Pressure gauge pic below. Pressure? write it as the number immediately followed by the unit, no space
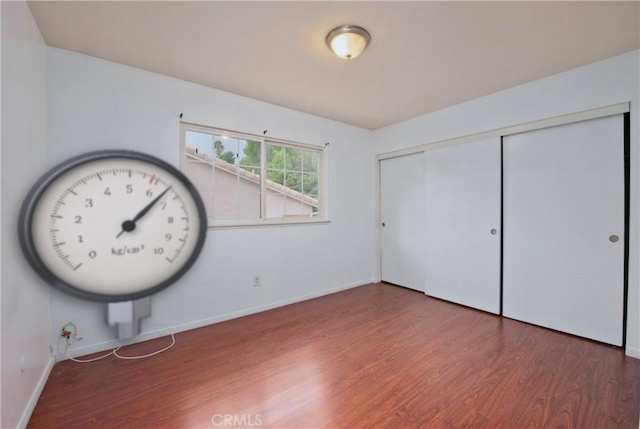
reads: 6.5kg/cm²
